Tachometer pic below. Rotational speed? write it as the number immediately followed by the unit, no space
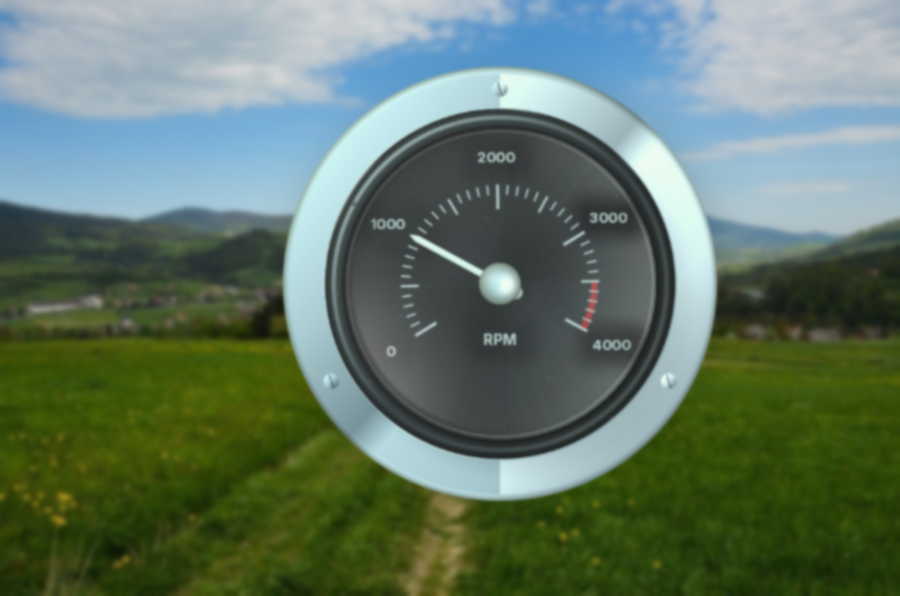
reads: 1000rpm
